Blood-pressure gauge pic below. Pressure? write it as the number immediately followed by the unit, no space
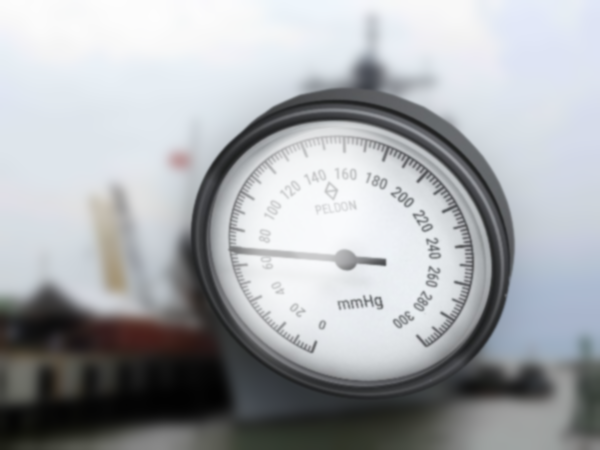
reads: 70mmHg
